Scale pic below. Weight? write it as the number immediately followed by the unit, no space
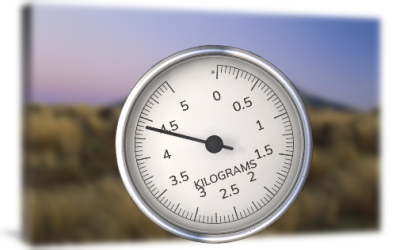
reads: 4.4kg
